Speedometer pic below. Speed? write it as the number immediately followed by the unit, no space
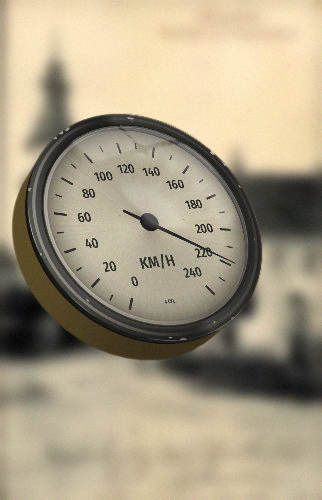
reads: 220km/h
